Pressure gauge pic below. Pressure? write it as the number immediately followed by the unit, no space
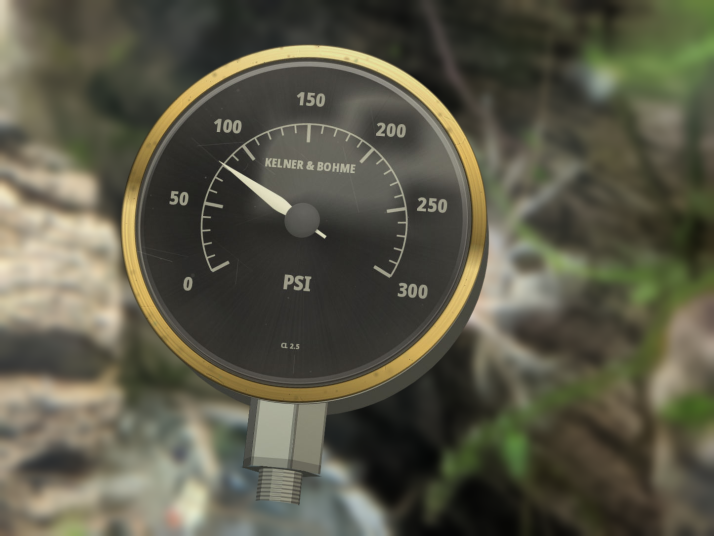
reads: 80psi
